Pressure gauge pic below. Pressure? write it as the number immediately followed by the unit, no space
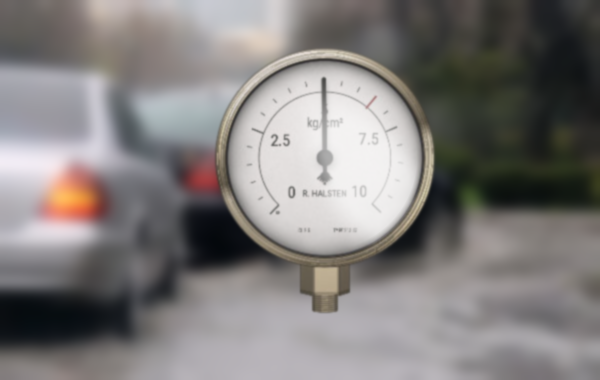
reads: 5kg/cm²
